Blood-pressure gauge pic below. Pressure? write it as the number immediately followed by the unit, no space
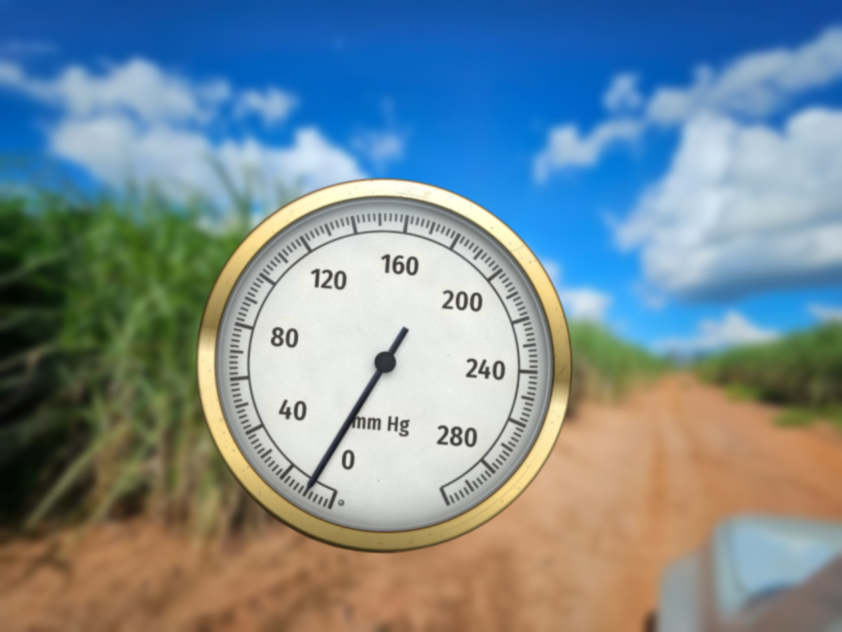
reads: 10mmHg
